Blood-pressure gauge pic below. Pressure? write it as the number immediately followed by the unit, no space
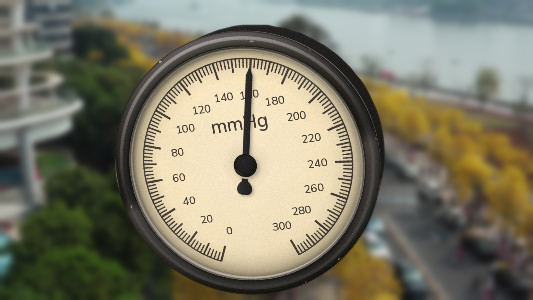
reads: 160mmHg
